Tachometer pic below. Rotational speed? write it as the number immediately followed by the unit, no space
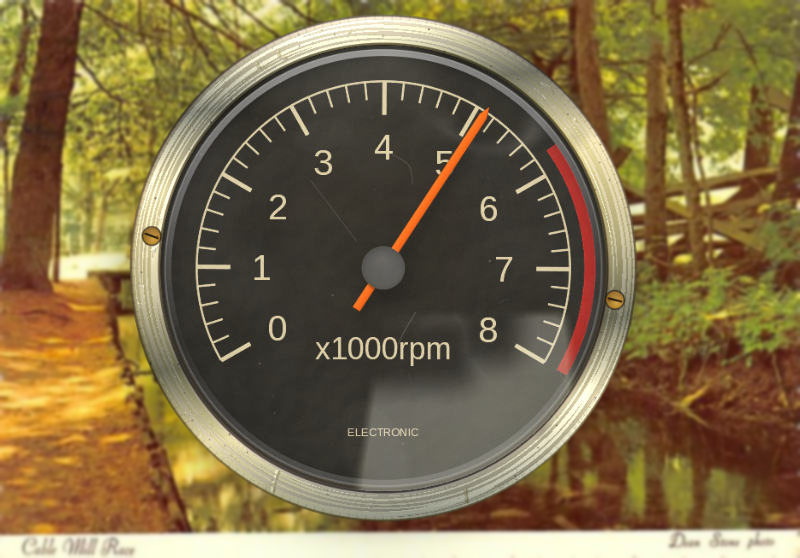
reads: 5100rpm
